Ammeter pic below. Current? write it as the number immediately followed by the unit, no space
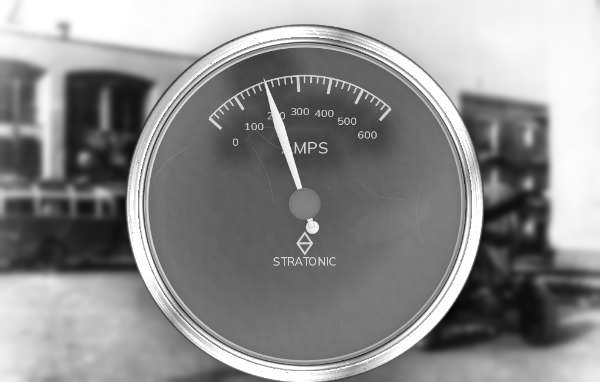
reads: 200A
